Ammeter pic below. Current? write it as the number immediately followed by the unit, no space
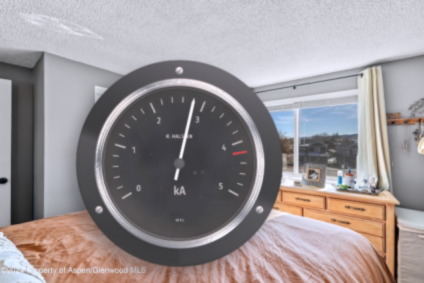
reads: 2.8kA
